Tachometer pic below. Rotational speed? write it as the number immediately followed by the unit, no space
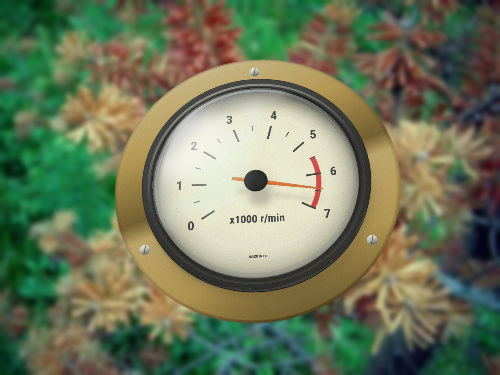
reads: 6500rpm
